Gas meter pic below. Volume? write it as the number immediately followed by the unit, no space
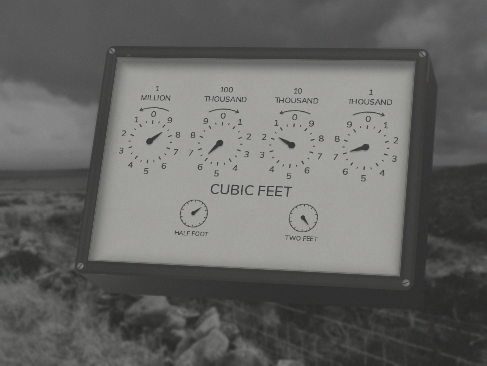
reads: 861700ft³
